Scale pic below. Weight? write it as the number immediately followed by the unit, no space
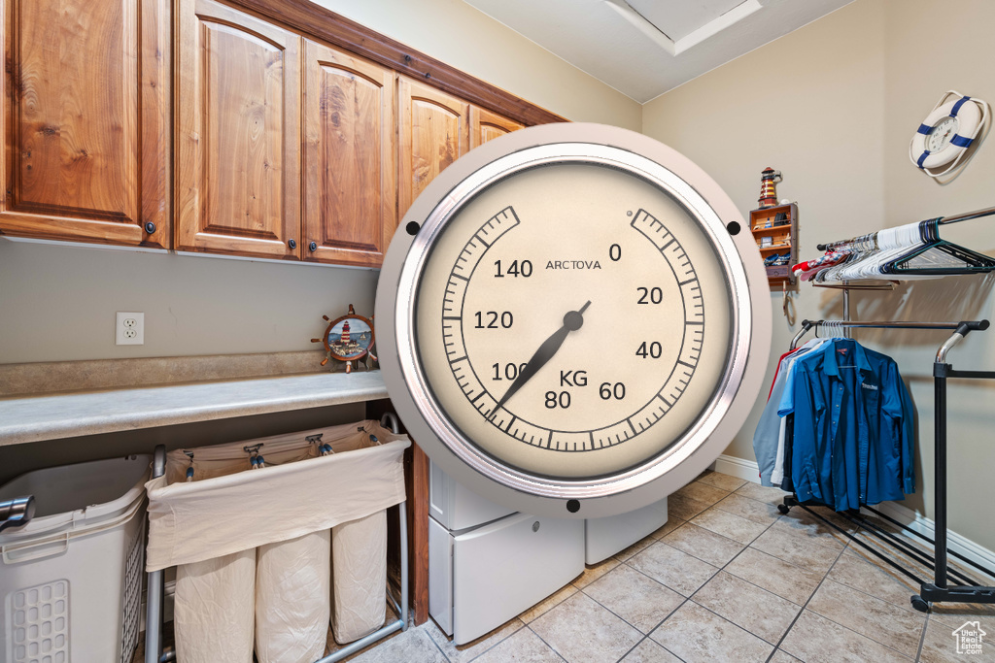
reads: 95kg
